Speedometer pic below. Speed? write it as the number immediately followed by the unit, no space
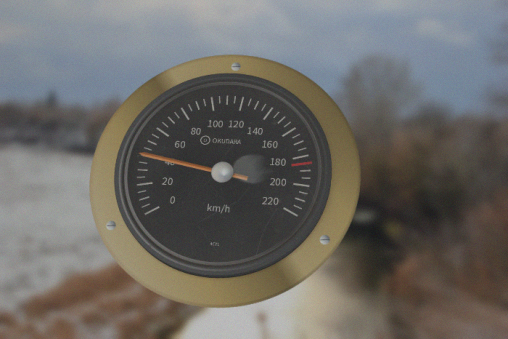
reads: 40km/h
